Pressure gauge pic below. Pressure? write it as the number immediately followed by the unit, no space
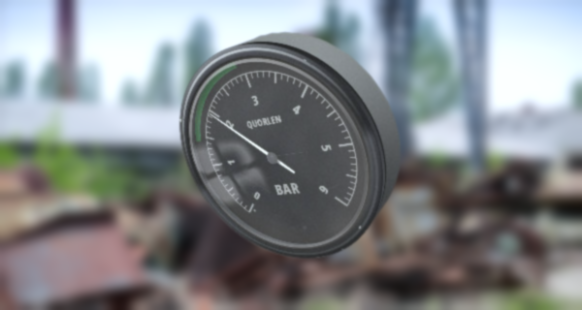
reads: 2bar
